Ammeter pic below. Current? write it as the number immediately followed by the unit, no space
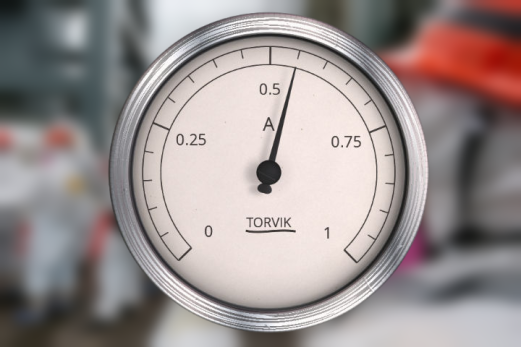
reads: 0.55A
